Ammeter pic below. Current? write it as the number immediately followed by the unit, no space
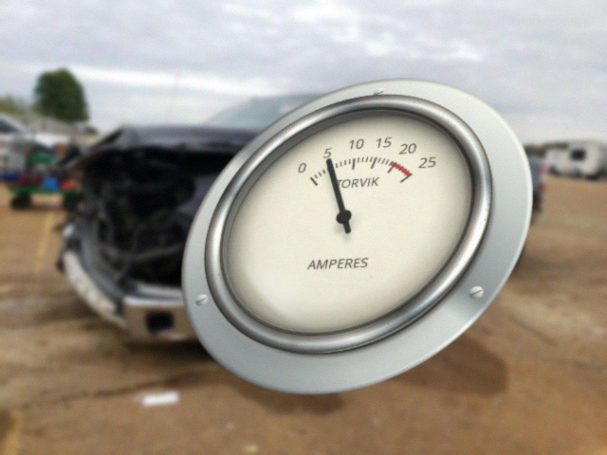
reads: 5A
